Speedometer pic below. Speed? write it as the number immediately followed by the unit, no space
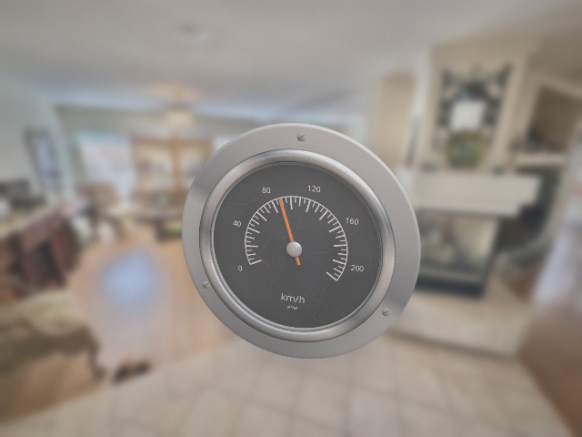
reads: 90km/h
